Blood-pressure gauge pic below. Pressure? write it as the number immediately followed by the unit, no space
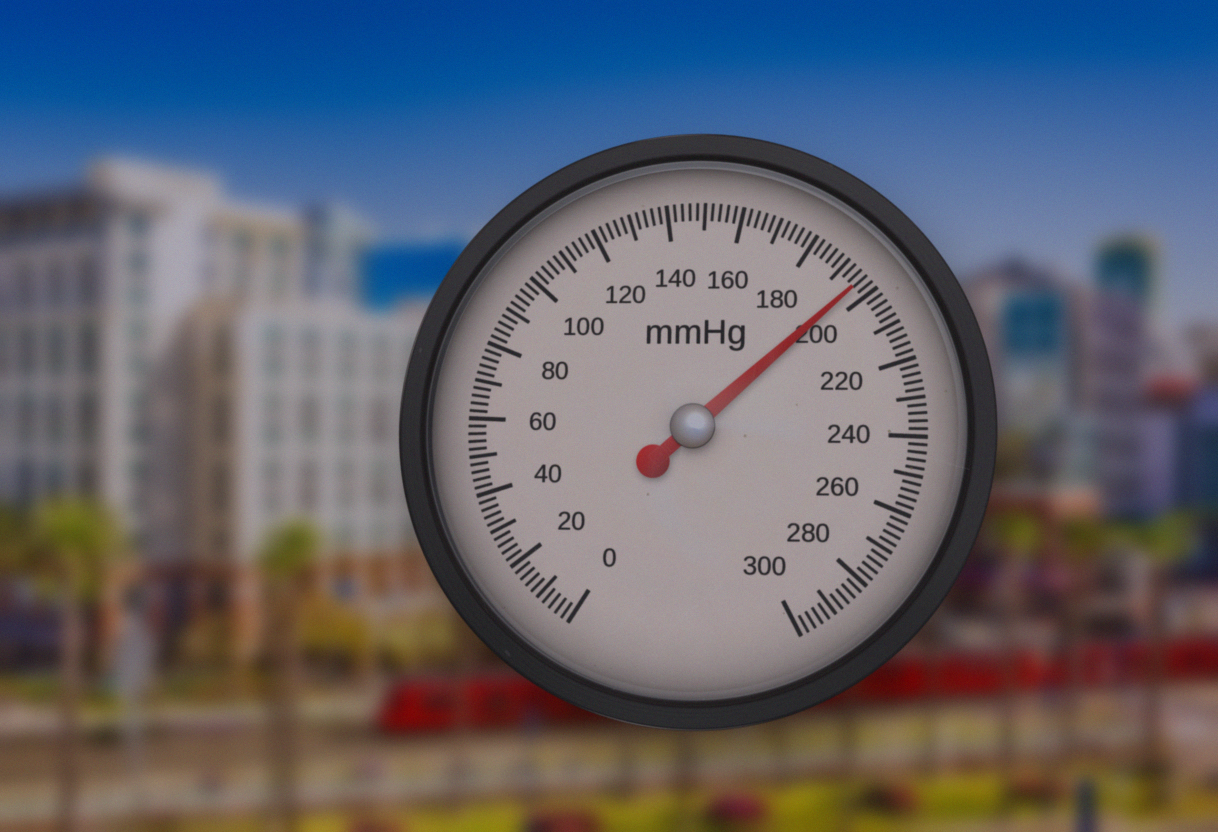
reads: 196mmHg
